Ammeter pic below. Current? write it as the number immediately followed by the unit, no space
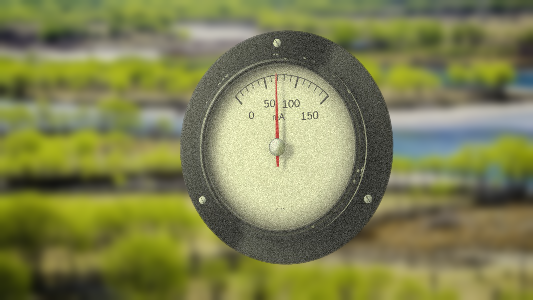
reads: 70mA
